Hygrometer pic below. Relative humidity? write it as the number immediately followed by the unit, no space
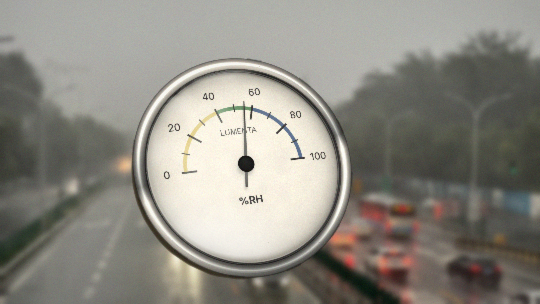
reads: 55%
